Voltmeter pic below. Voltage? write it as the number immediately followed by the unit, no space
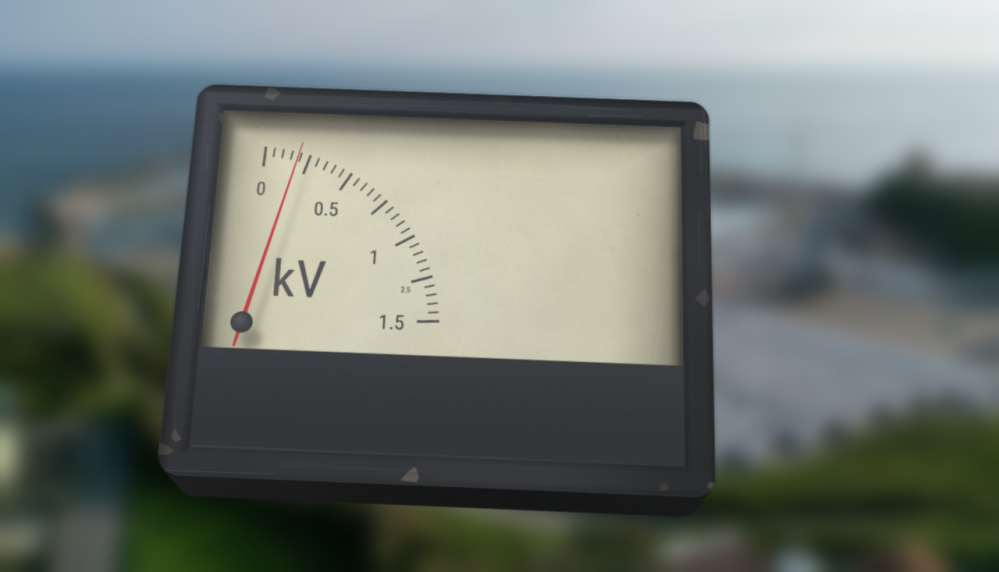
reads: 0.2kV
